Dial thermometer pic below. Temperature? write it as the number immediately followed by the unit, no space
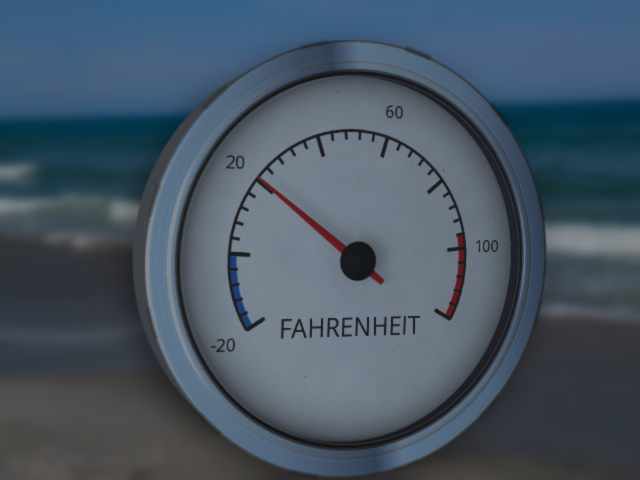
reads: 20°F
